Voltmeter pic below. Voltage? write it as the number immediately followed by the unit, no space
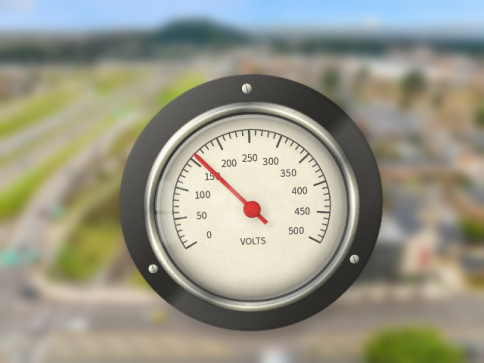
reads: 160V
